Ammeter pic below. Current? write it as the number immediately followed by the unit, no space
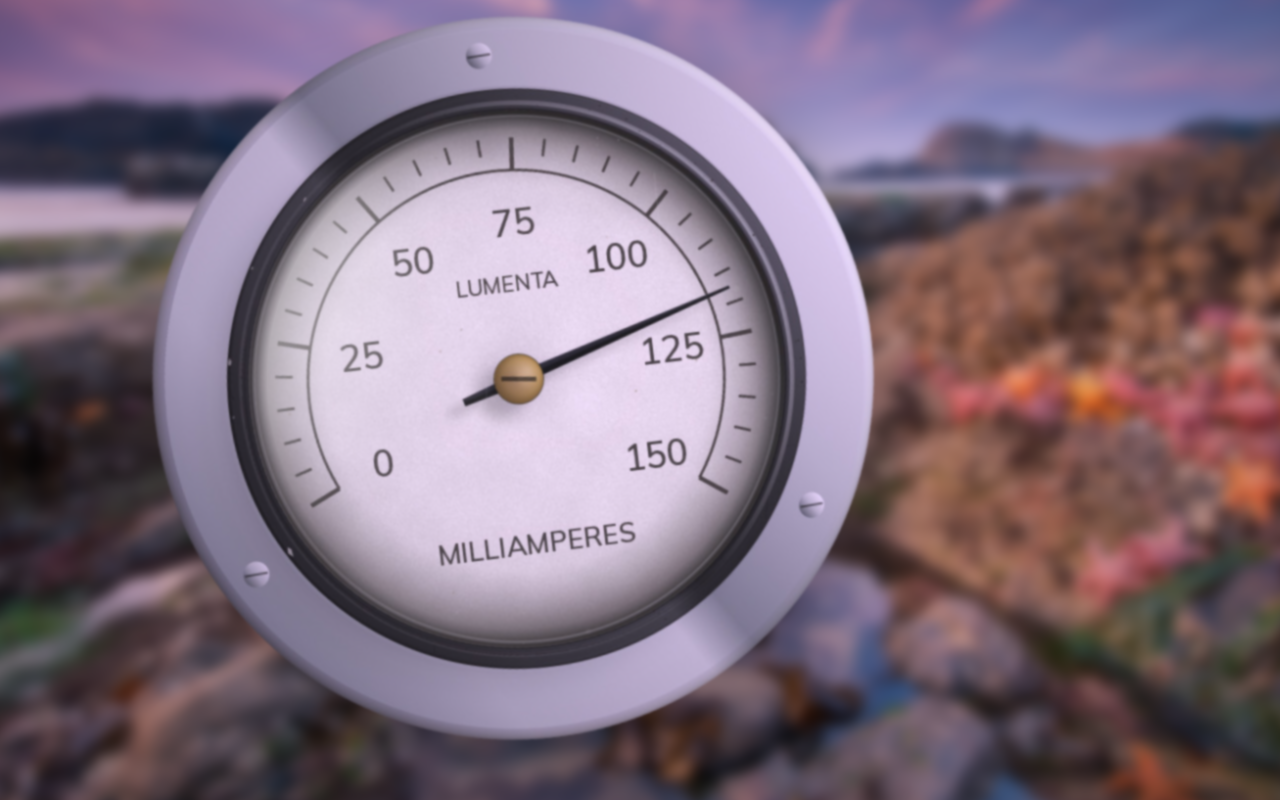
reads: 117.5mA
